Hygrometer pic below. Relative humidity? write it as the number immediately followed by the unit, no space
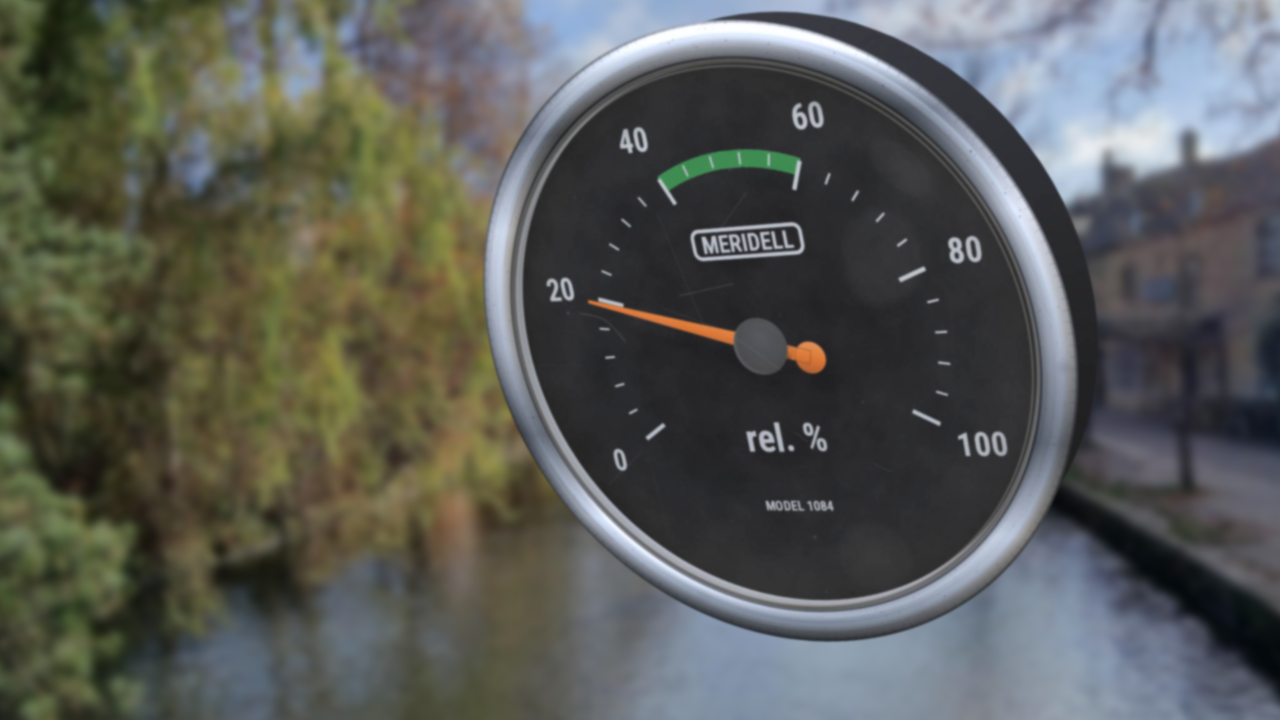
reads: 20%
